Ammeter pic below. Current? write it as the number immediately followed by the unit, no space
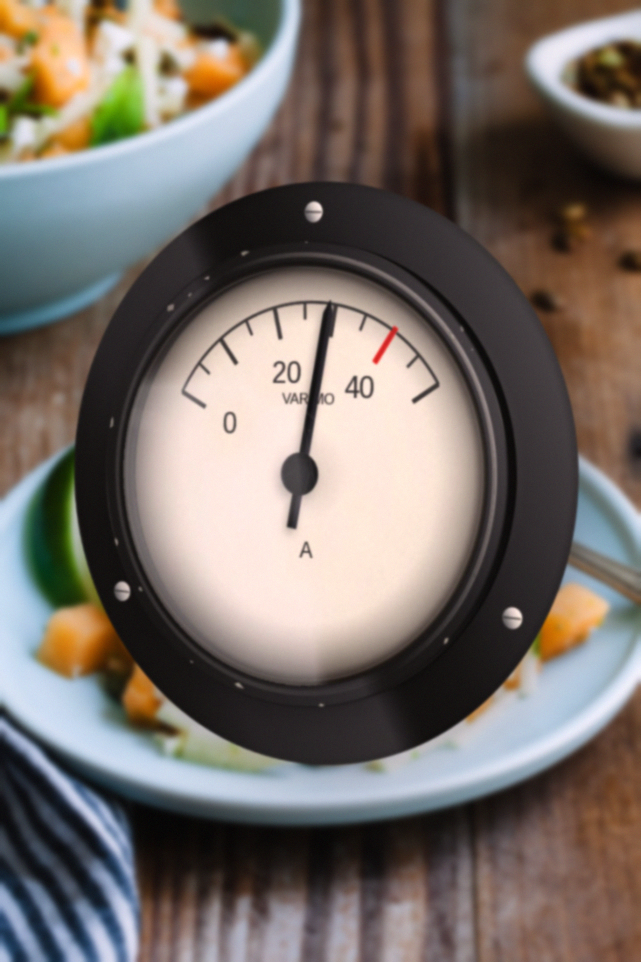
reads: 30A
